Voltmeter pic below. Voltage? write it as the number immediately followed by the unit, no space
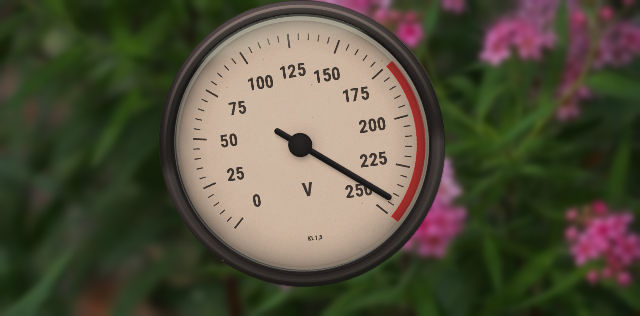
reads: 242.5V
